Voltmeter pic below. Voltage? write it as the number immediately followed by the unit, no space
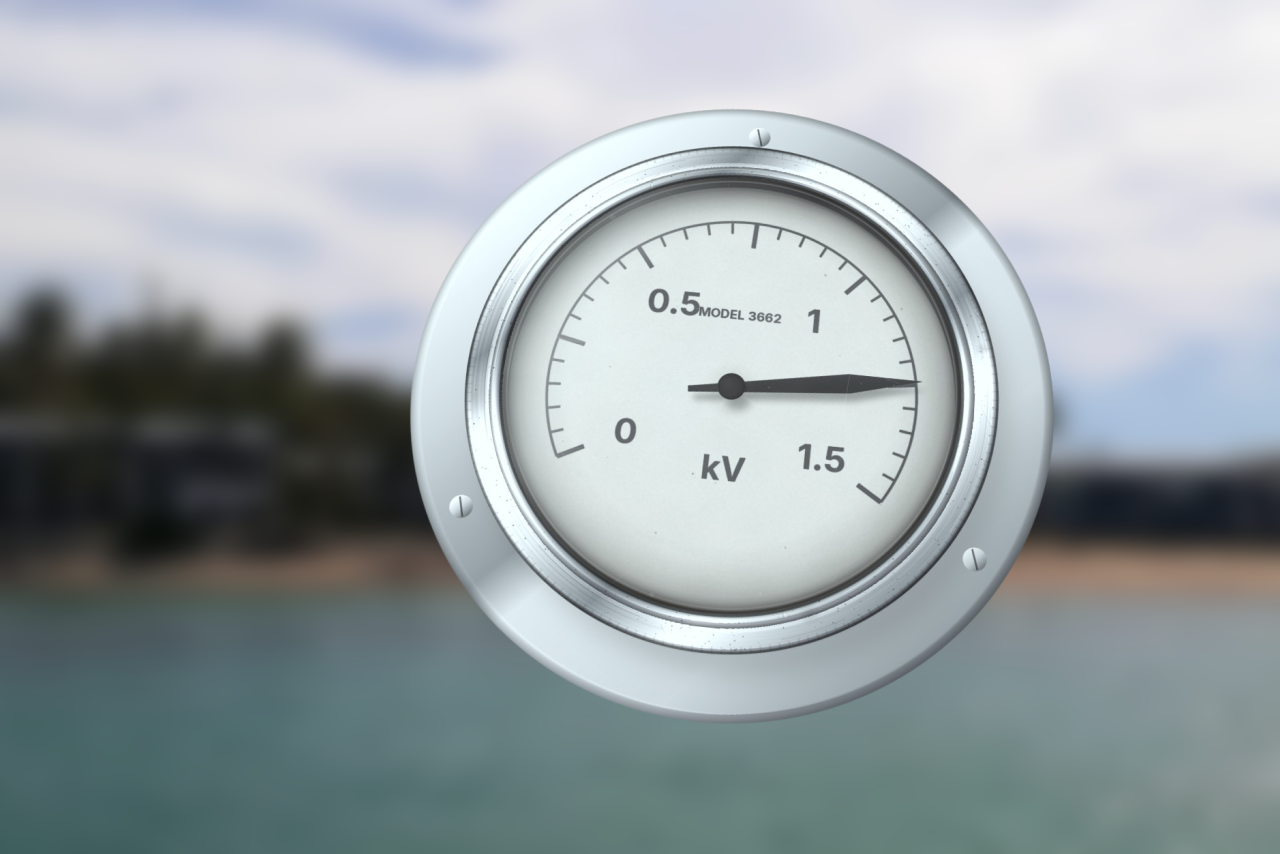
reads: 1.25kV
